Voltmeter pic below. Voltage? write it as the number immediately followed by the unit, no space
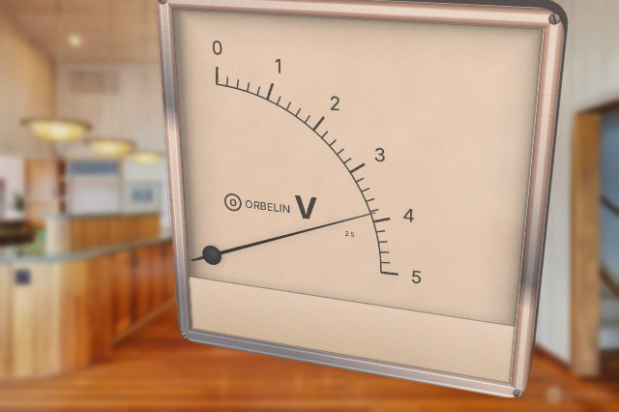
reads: 3.8V
